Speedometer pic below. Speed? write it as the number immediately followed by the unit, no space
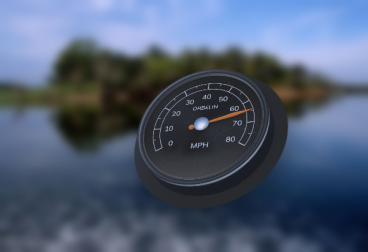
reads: 65mph
